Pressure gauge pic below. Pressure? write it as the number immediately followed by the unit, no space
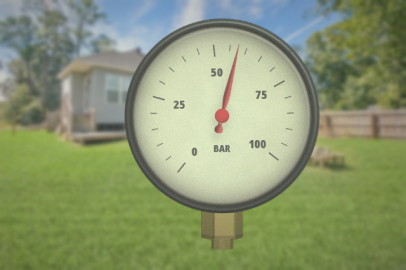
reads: 57.5bar
